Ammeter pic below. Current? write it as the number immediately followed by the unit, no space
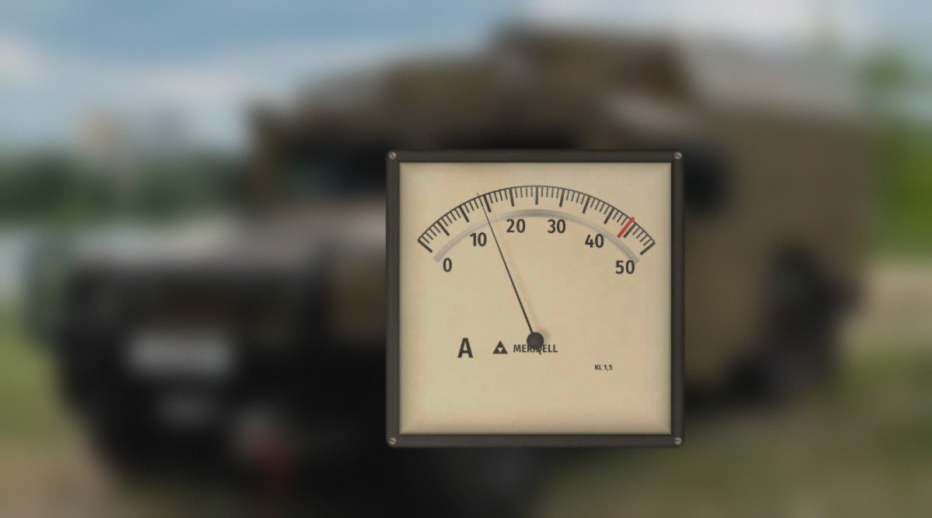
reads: 14A
